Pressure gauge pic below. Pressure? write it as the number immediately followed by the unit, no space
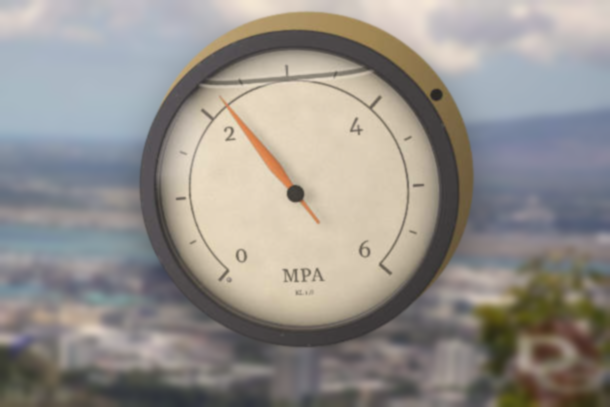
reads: 2.25MPa
